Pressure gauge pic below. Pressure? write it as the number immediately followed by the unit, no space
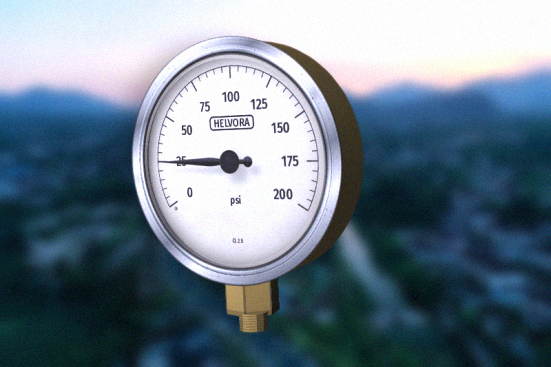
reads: 25psi
